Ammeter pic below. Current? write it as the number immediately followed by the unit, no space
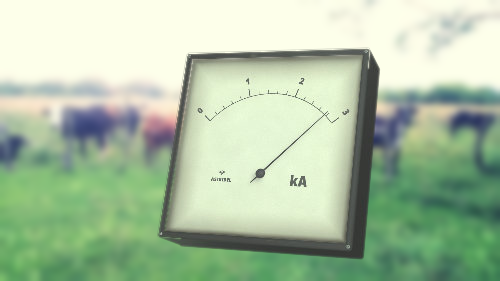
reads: 2.8kA
